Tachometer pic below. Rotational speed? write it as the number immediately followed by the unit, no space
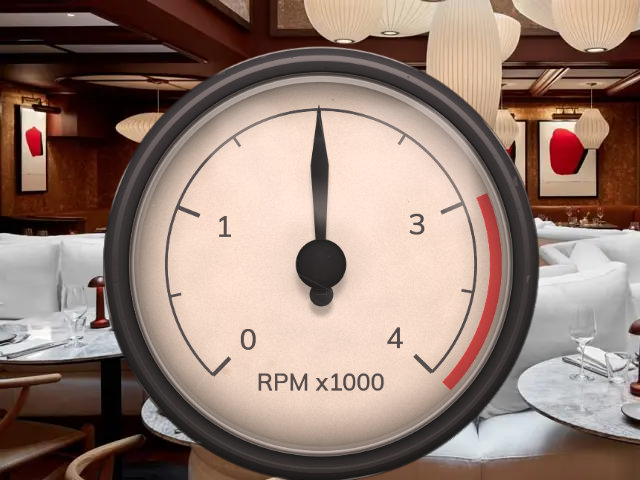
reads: 2000rpm
